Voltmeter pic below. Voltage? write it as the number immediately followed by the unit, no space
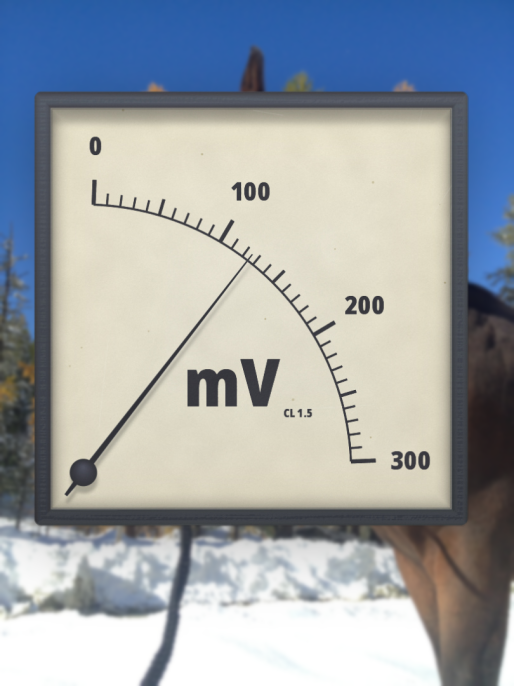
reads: 125mV
